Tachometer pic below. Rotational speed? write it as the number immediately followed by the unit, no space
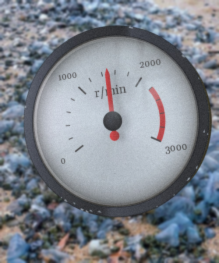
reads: 1500rpm
